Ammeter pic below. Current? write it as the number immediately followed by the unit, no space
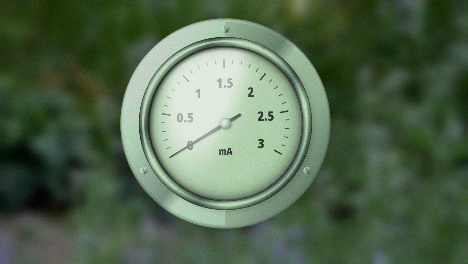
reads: 0mA
